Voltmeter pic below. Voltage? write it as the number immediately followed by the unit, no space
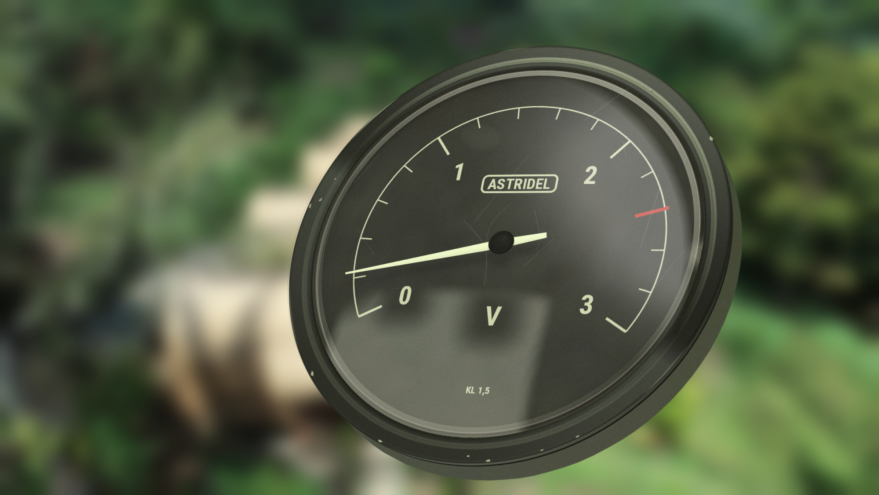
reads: 0.2V
